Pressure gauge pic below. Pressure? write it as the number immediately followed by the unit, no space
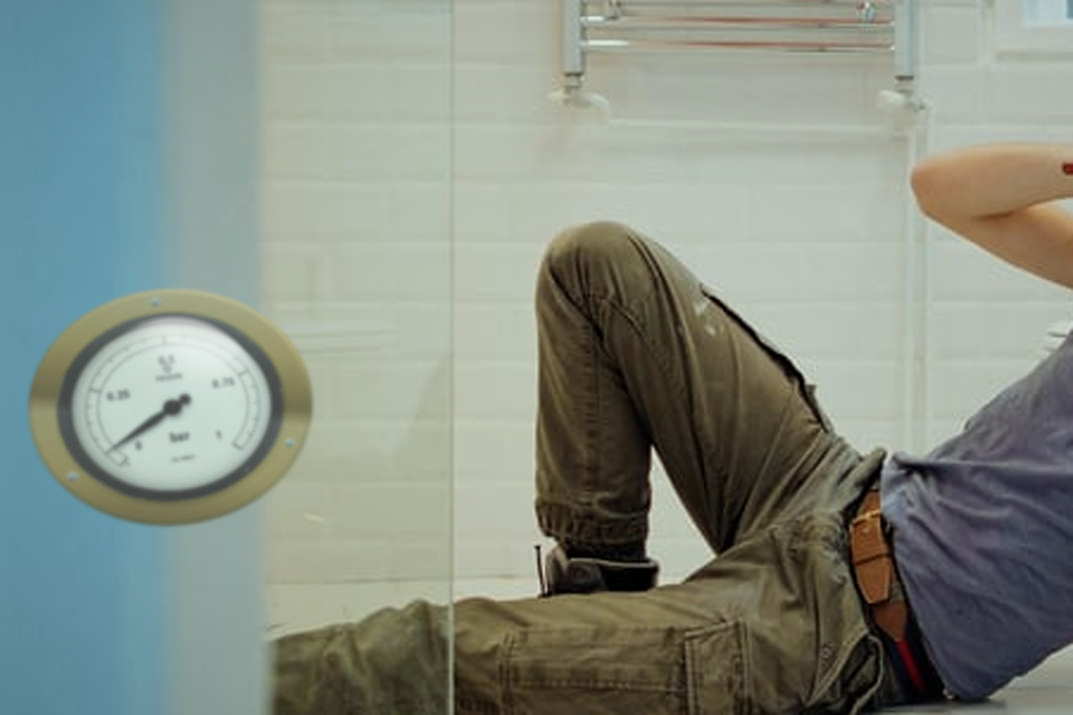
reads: 0.05bar
